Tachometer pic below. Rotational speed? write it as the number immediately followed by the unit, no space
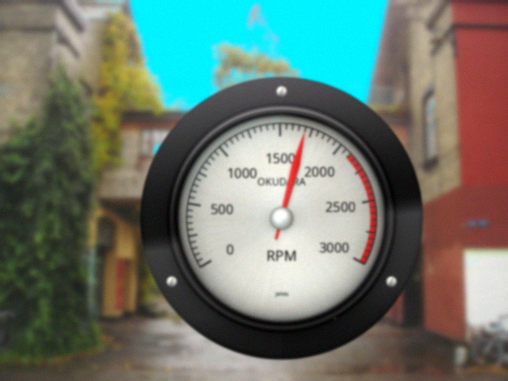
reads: 1700rpm
